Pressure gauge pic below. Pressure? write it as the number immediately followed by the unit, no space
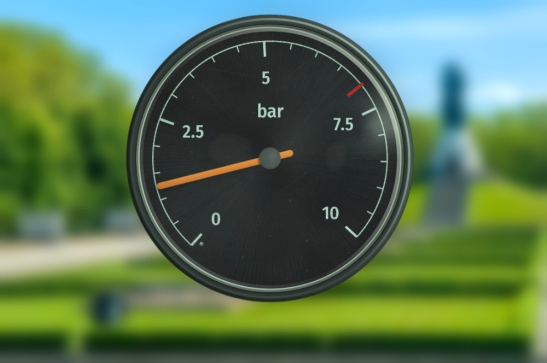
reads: 1.25bar
